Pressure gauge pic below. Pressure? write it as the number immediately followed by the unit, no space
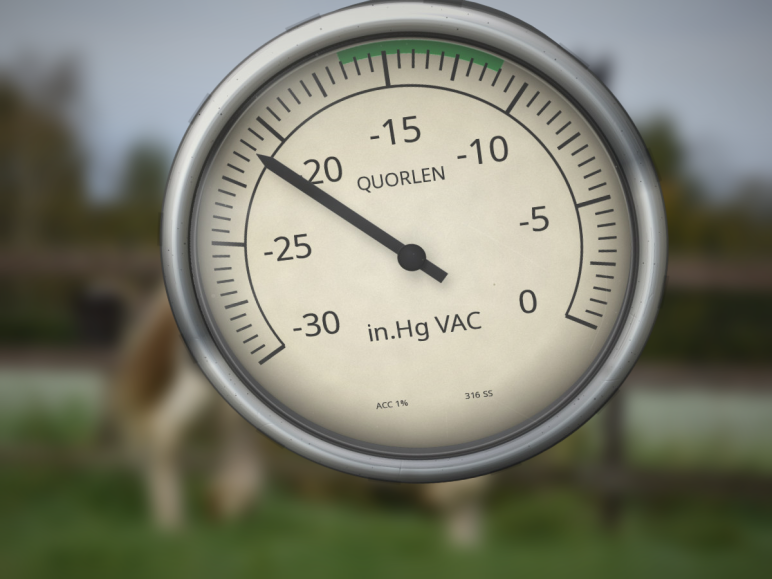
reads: -21inHg
